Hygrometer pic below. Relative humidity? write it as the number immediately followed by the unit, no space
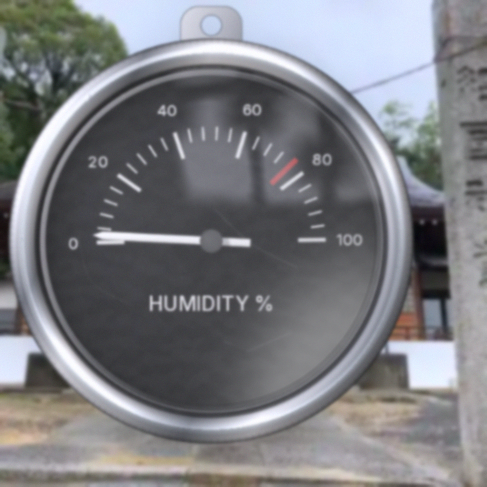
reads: 2%
